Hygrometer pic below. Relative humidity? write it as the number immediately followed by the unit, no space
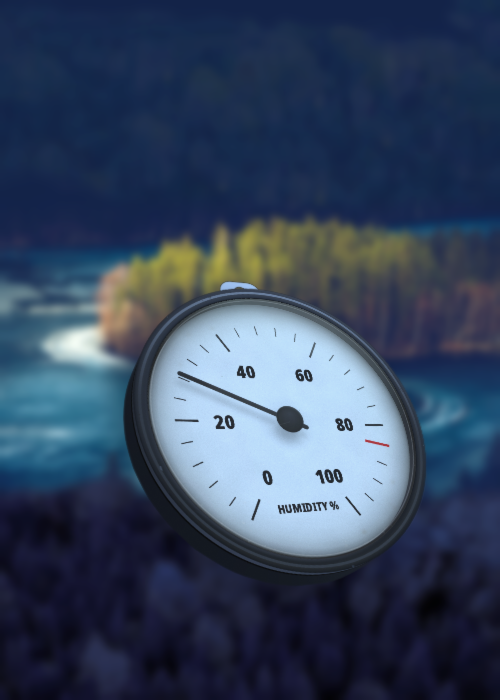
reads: 28%
